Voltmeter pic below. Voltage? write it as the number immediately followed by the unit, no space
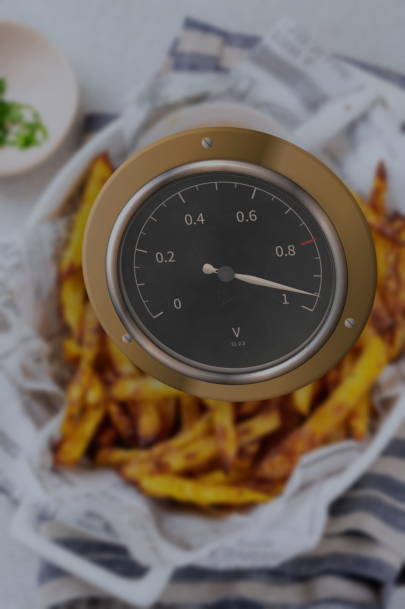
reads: 0.95V
